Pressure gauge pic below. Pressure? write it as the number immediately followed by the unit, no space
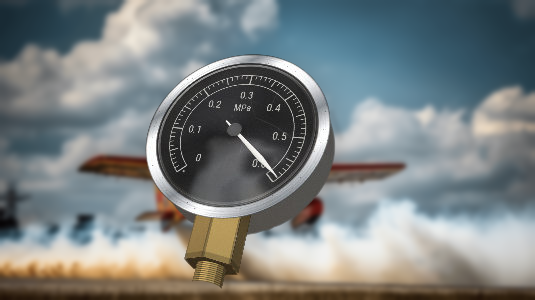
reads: 0.59MPa
